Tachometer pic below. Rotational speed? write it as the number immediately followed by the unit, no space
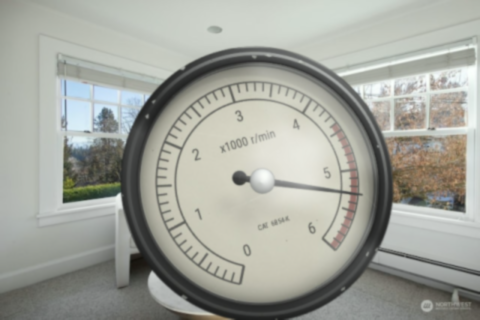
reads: 5300rpm
